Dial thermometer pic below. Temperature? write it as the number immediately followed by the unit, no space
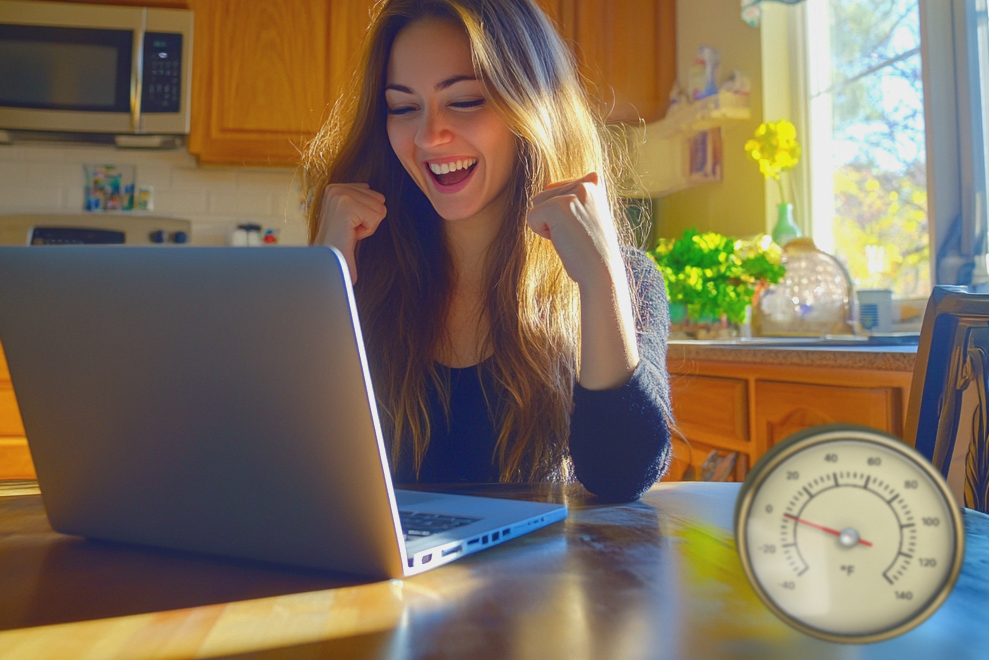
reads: 0°F
